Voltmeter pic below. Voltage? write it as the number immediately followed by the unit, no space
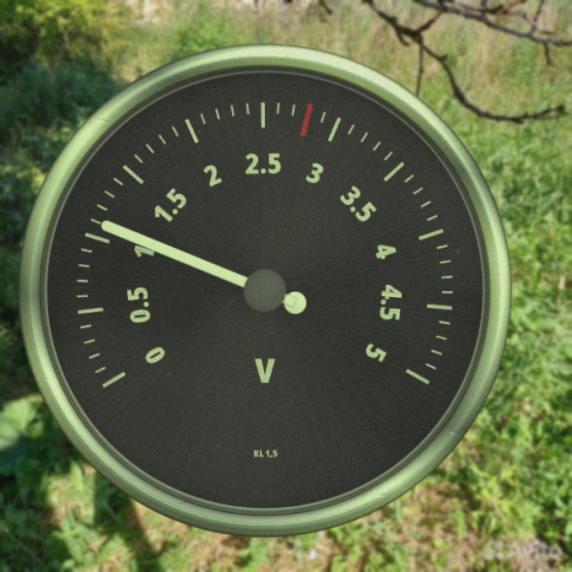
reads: 1.1V
